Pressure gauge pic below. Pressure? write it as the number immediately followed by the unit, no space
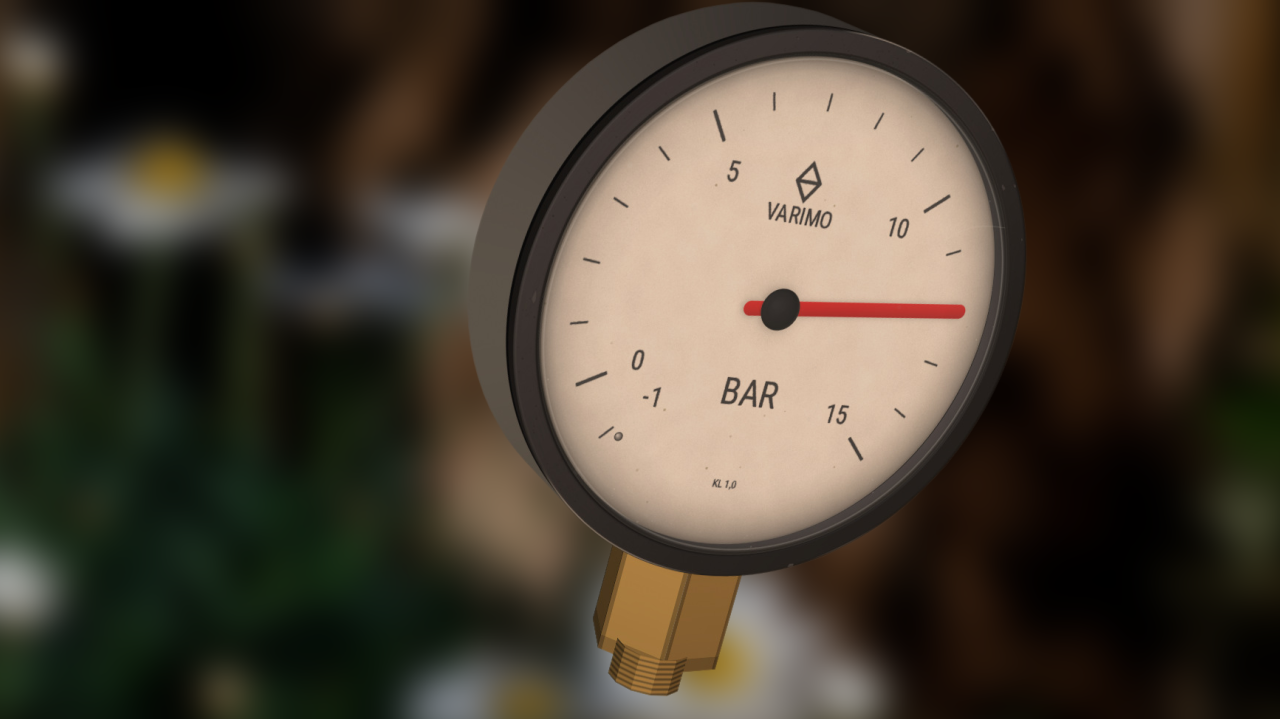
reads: 12bar
